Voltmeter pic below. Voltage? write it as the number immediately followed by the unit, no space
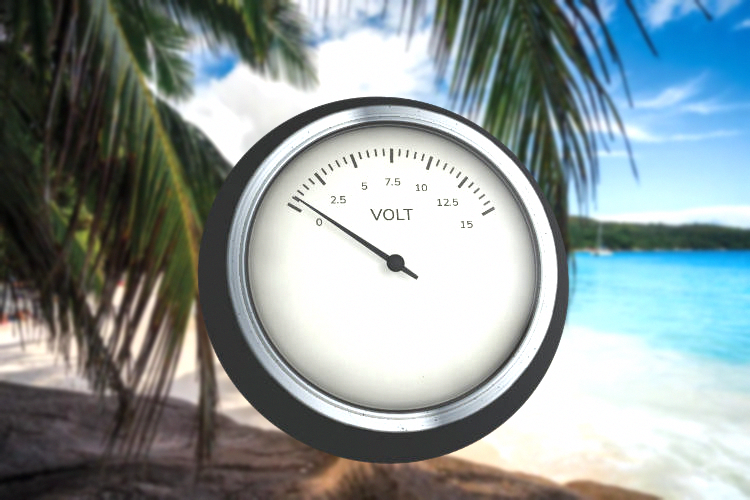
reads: 0.5V
